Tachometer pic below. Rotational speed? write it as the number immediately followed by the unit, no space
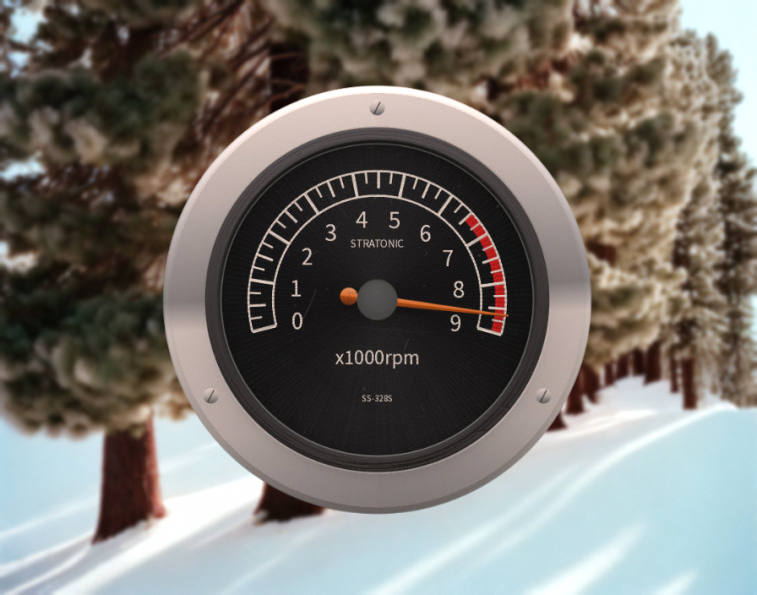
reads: 8625rpm
